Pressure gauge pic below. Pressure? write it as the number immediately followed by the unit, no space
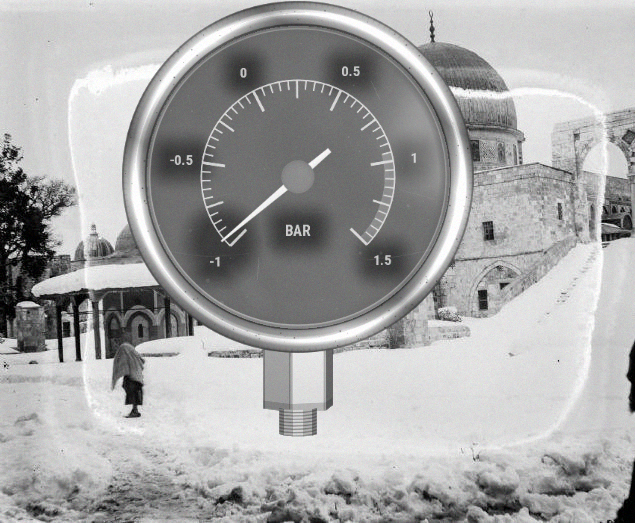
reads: -0.95bar
